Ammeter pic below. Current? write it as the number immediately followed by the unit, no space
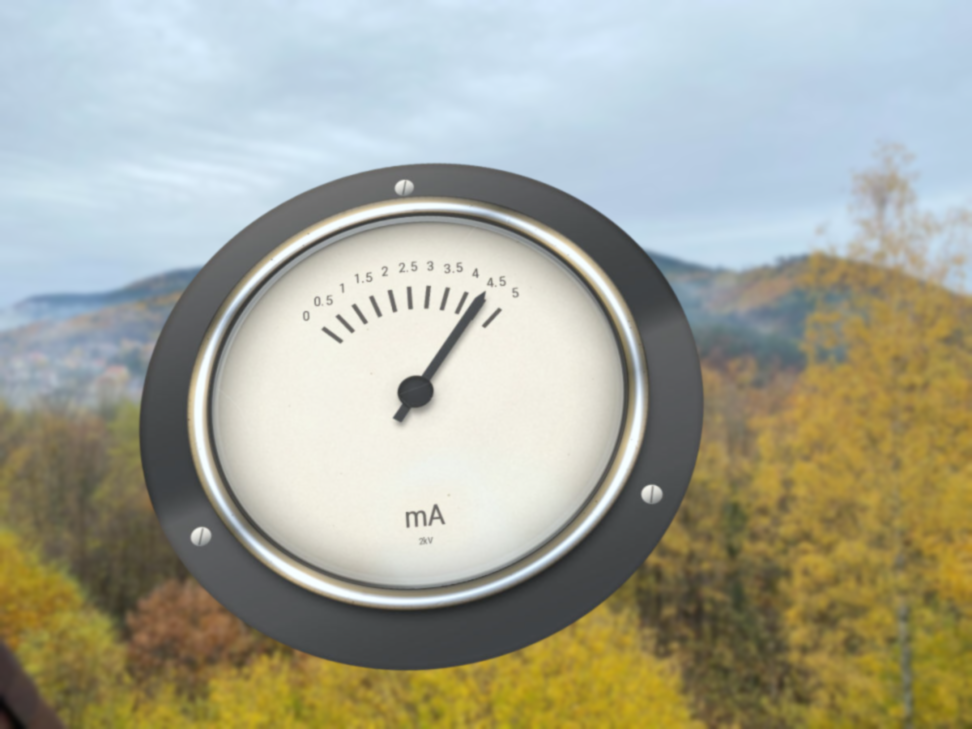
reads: 4.5mA
